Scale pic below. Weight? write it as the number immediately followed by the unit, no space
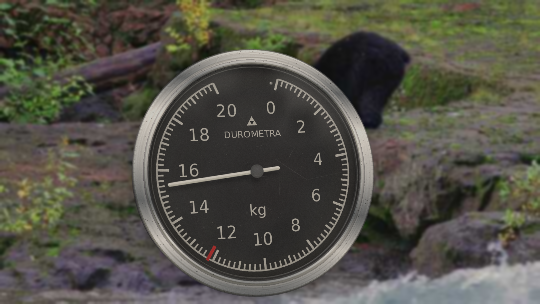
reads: 15.4kg
